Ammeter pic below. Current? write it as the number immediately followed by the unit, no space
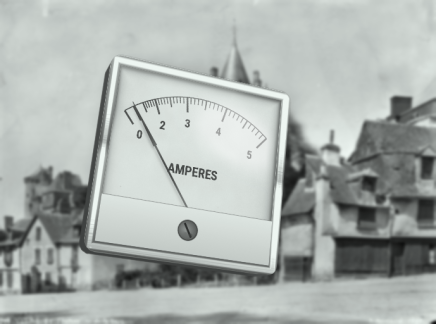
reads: 1A
